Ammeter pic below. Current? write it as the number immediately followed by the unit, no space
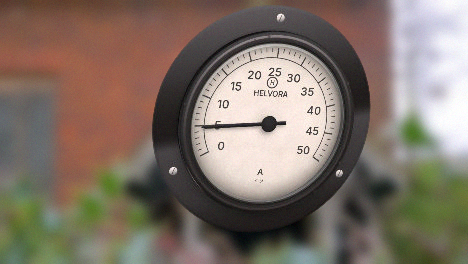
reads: 5A
